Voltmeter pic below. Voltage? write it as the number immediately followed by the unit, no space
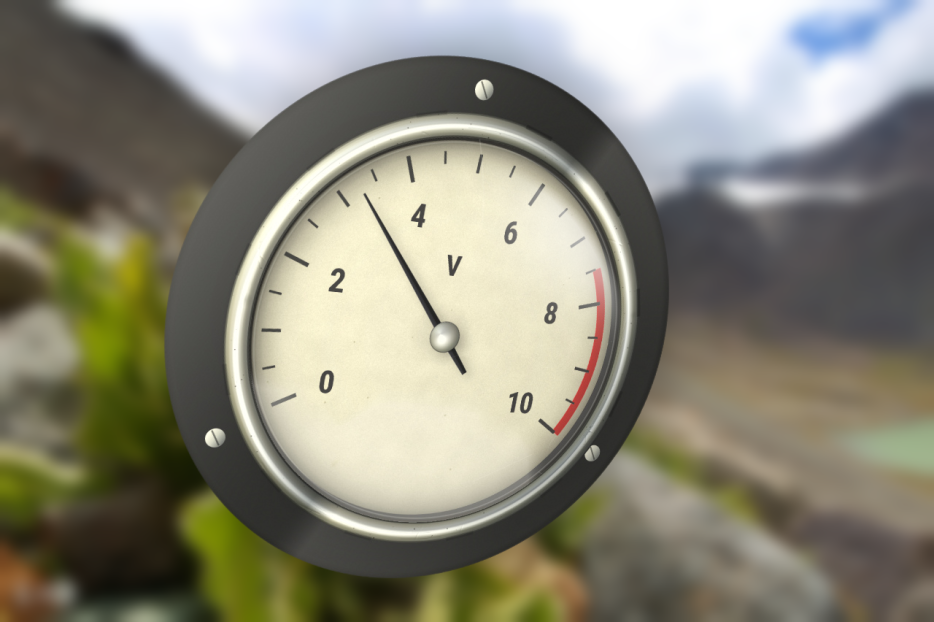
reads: 3.25V
